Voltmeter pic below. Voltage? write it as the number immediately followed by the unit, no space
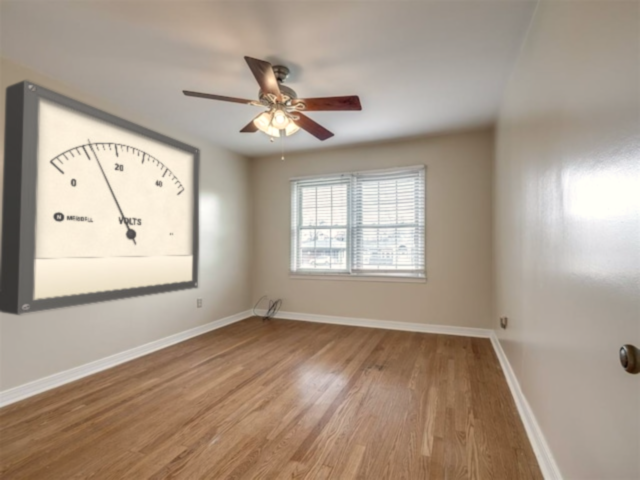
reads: 12V
